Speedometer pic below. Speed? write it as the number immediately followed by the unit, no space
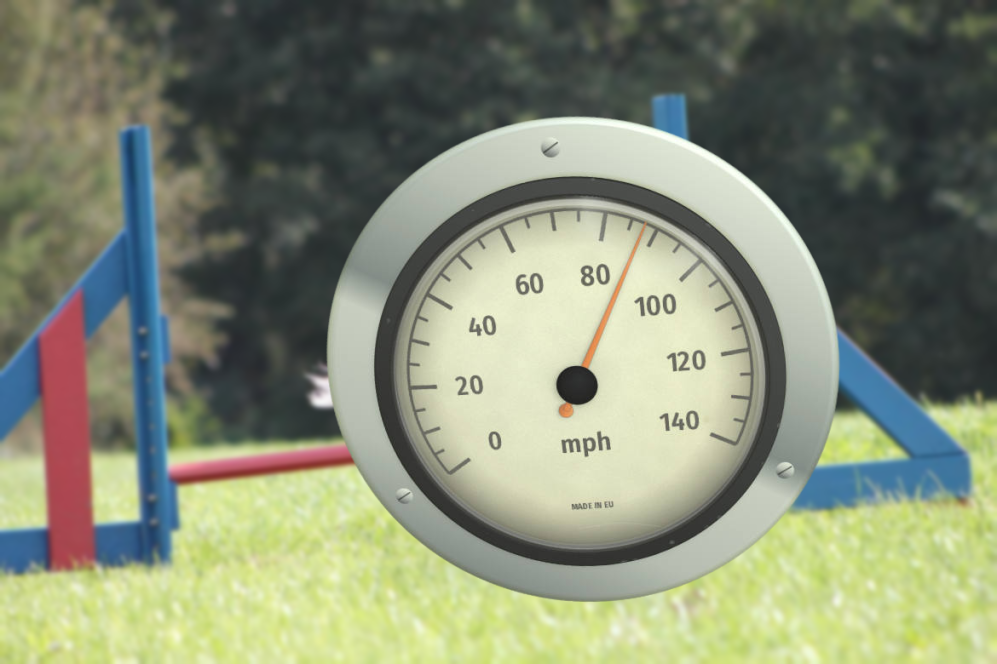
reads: 87.5mph
